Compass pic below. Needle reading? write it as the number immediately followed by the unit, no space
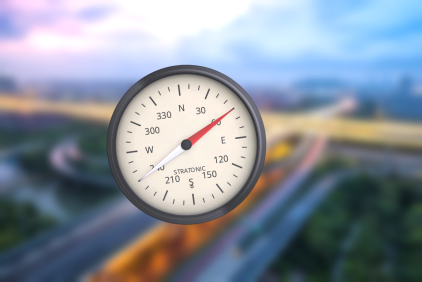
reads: 60°
